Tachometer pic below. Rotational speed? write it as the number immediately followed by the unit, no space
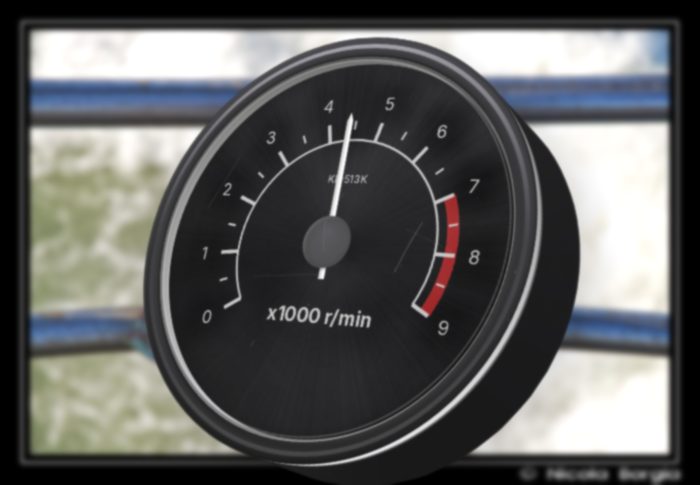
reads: 4500rpm
